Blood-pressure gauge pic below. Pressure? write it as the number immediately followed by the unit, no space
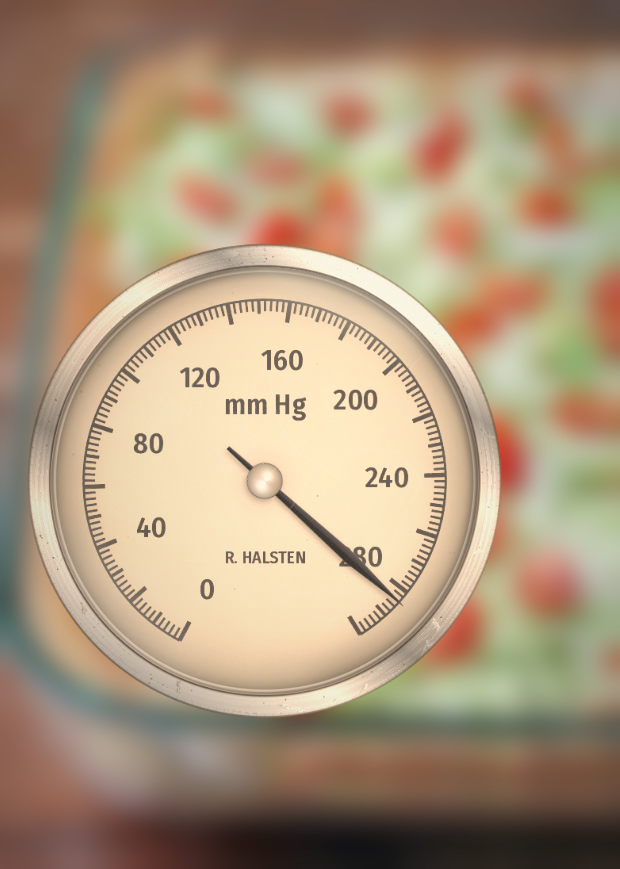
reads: 284mmHg
